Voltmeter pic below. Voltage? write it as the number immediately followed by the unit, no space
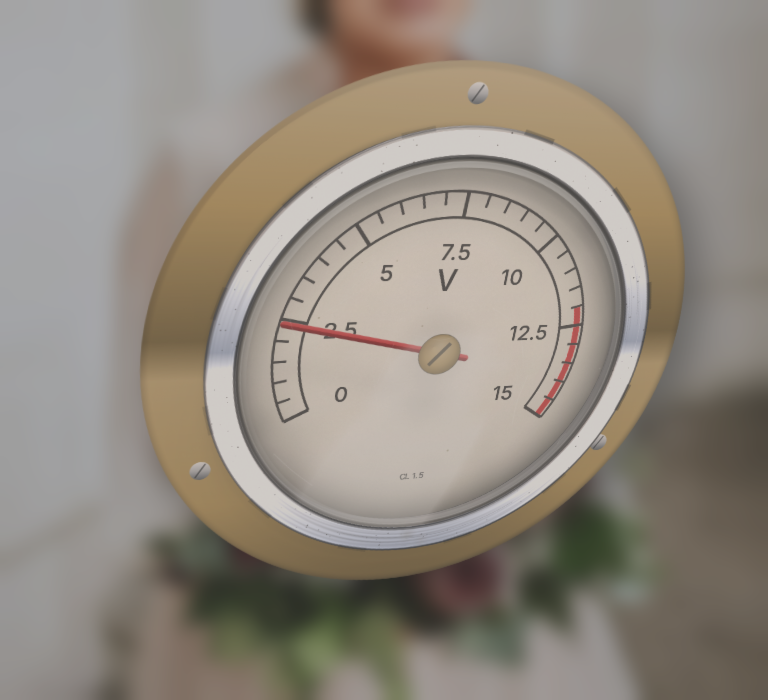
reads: 2.5V
